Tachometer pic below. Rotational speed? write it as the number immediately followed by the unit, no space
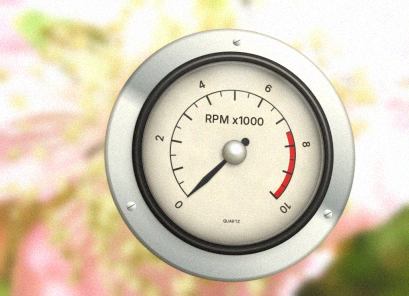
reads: 0rpm
